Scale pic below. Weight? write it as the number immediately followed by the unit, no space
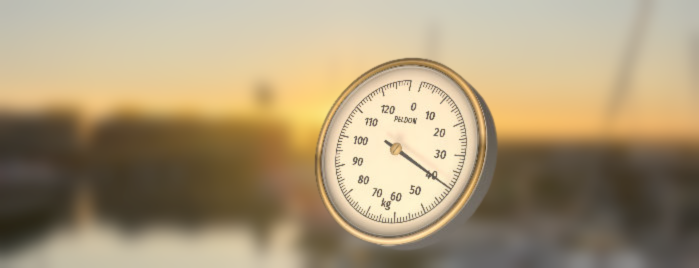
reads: 40kg
